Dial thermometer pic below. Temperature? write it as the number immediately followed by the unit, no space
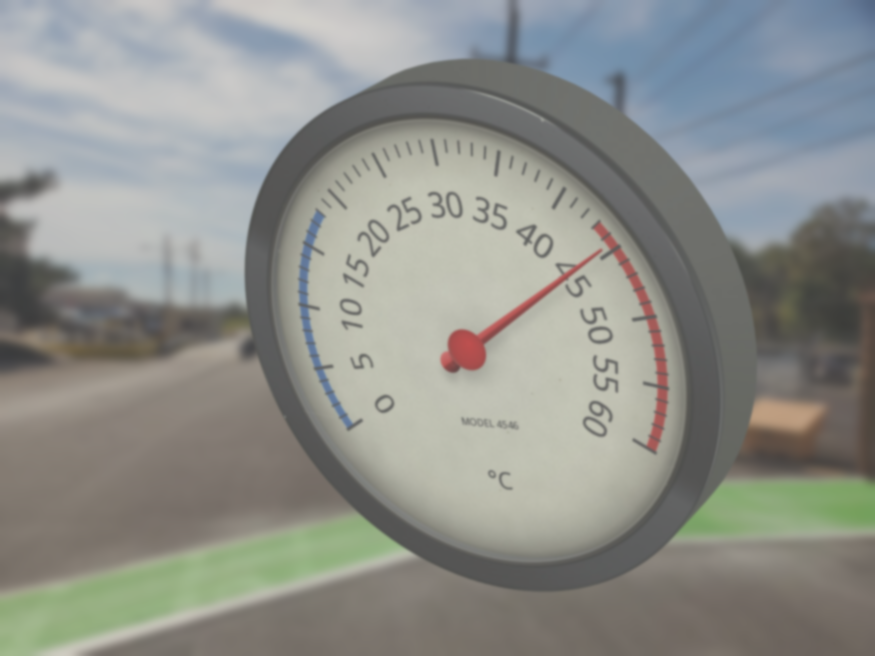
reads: 44.5°C
